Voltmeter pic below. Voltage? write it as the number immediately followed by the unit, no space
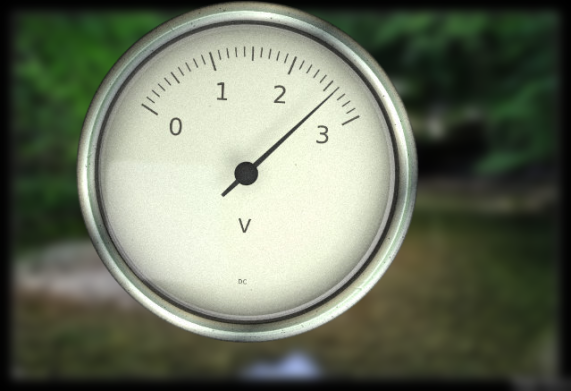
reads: 2.6V
